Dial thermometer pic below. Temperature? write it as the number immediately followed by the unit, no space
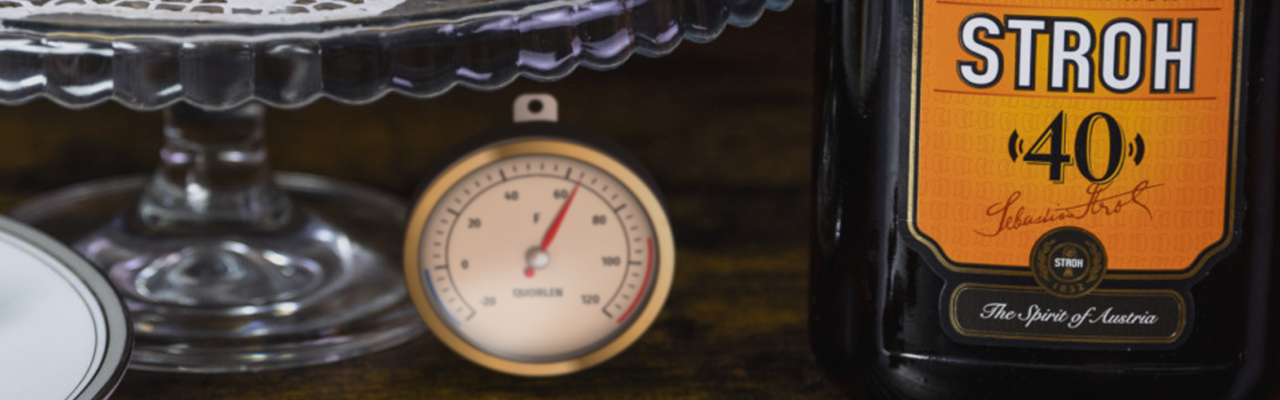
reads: 64°F
